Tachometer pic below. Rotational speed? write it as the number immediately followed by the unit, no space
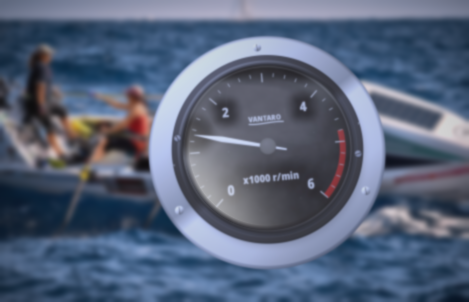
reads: 1300rpm
